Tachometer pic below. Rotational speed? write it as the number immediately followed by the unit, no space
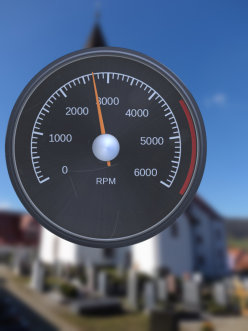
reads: 2700rpm
